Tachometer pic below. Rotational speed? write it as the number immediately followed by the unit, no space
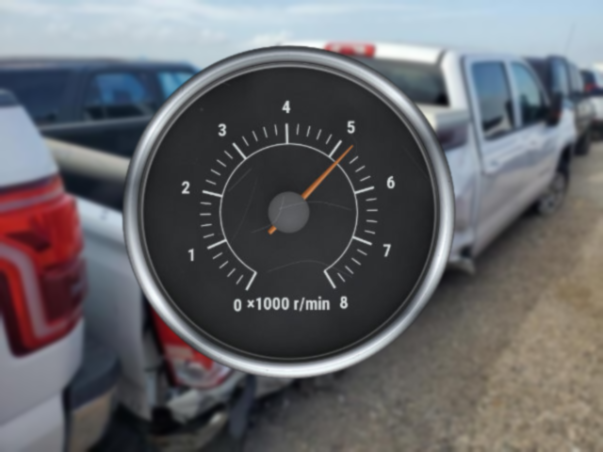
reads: 5200rpm
